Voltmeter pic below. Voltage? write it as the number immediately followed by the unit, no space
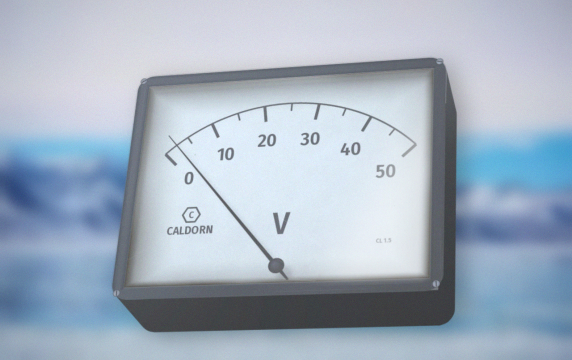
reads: 2.5V
